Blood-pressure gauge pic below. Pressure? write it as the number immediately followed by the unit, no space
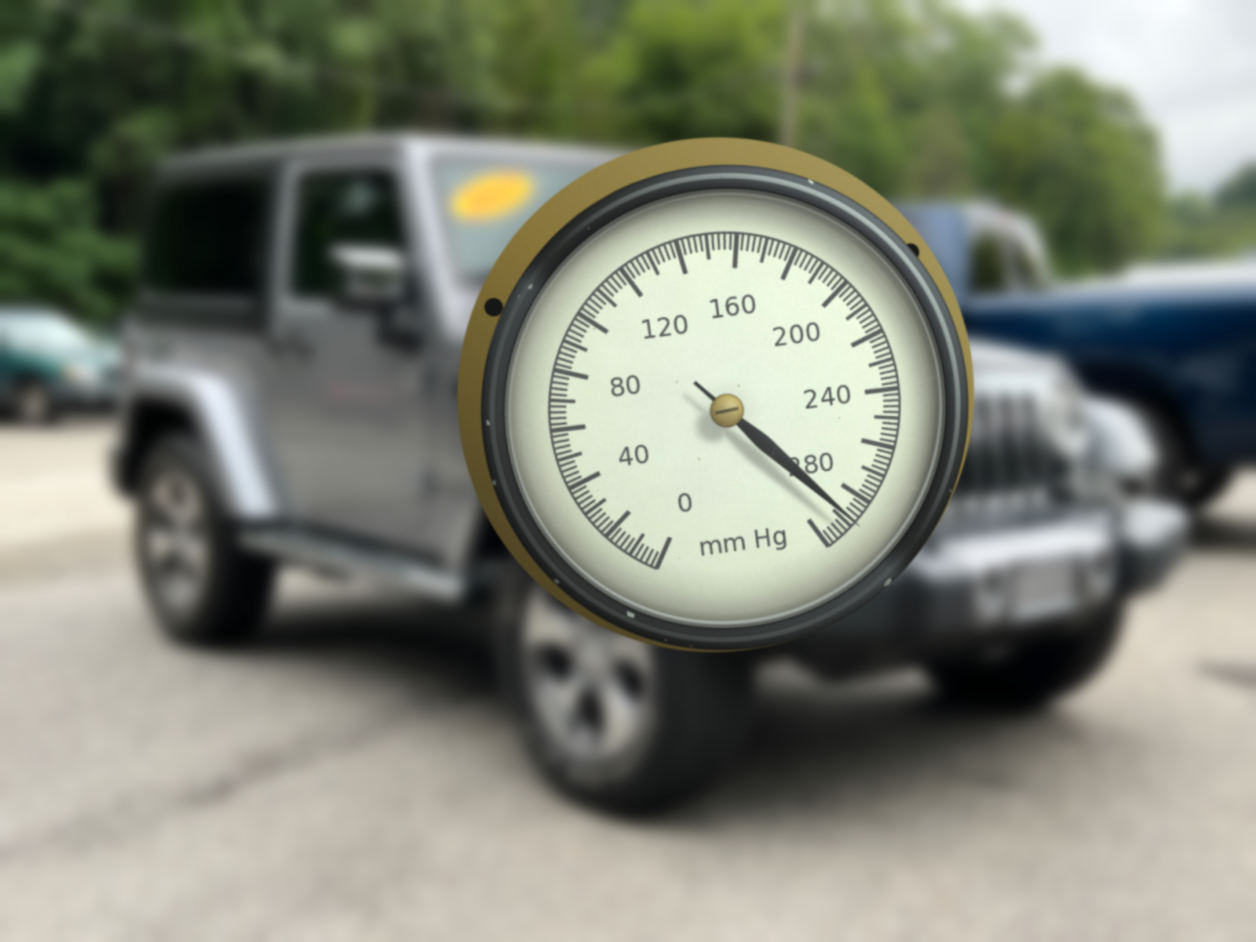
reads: 288mmHg
